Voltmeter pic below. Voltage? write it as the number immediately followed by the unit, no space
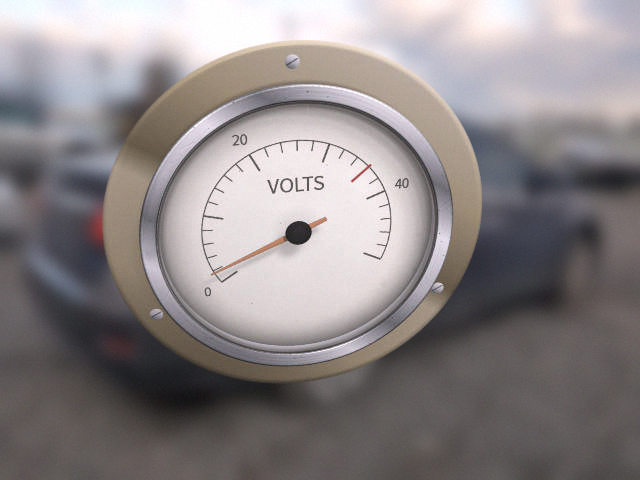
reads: 2V
